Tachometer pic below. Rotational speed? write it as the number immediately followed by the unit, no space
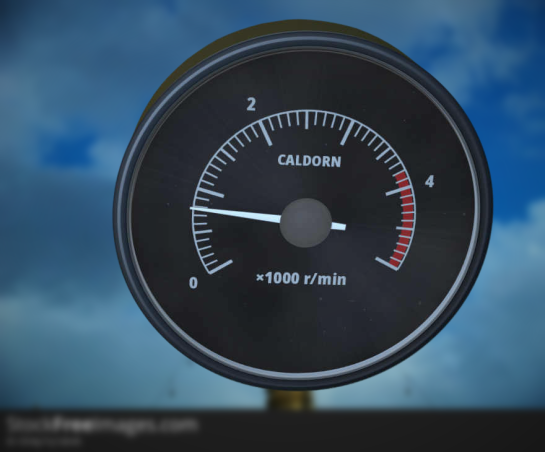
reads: 800rpm
